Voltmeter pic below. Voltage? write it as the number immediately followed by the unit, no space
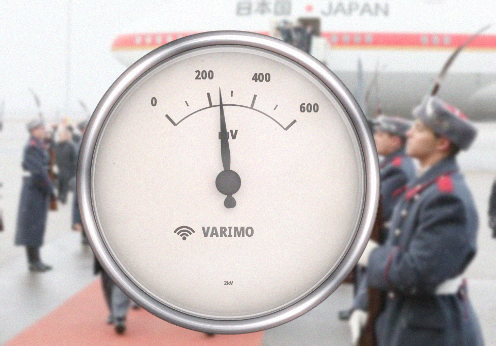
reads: 250mV
